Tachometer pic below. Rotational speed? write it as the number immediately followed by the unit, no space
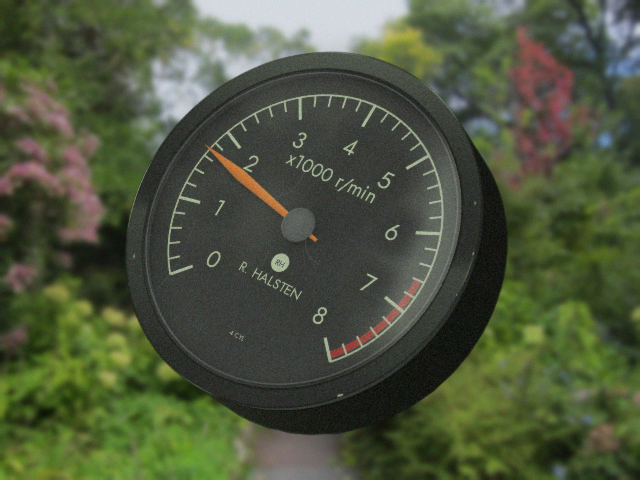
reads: 1700rpm
